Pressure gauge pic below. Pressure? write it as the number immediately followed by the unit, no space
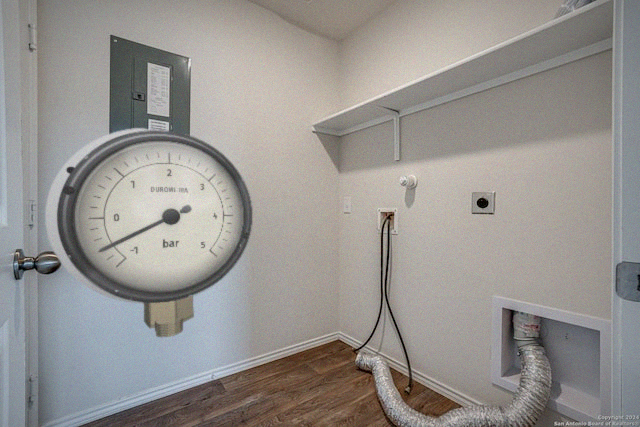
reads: -0.6bar
